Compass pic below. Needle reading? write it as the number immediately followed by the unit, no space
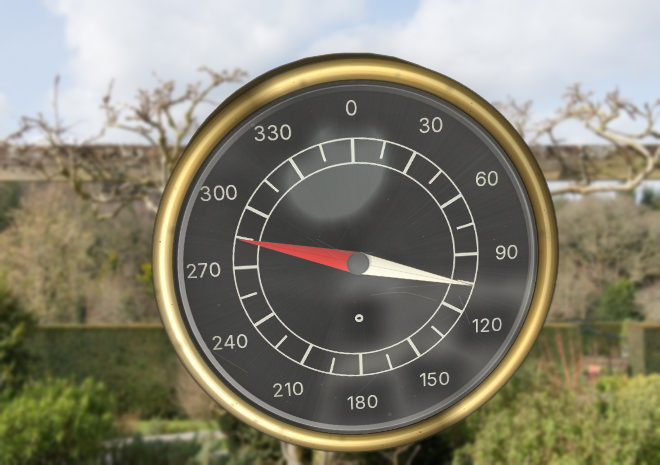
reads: 285°
